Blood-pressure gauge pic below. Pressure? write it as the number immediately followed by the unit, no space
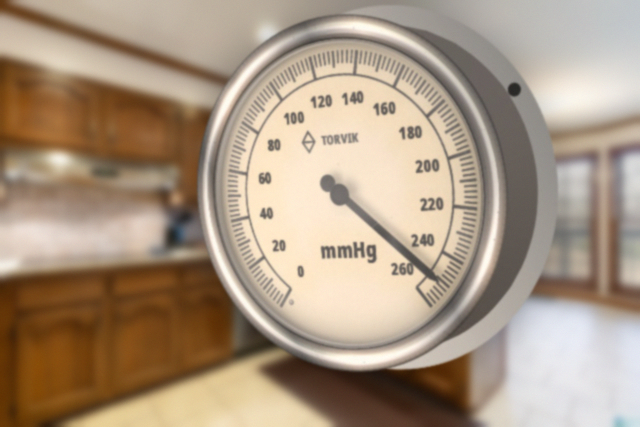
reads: 250mmHg
